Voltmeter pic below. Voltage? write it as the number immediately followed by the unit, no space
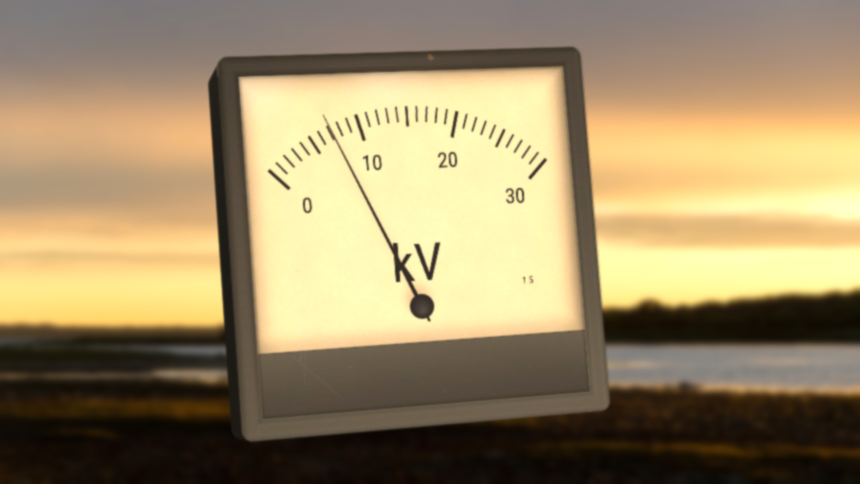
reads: 7kV
